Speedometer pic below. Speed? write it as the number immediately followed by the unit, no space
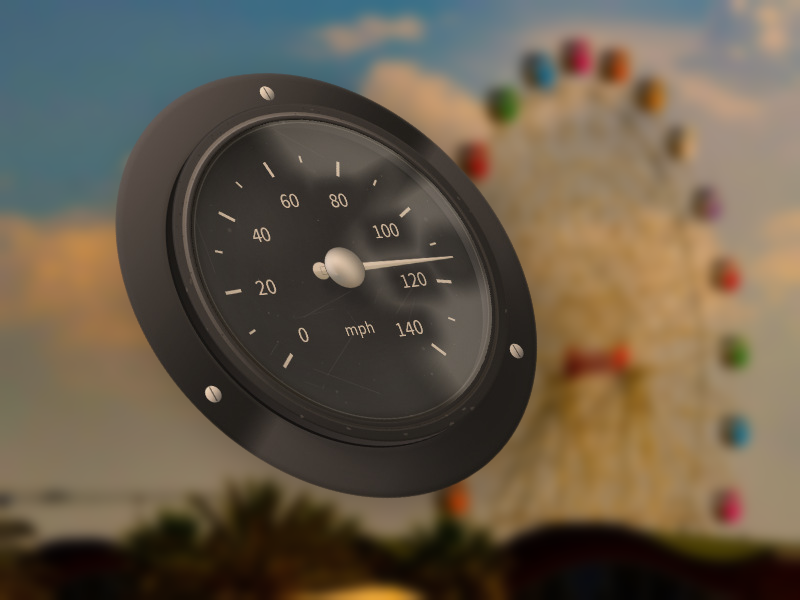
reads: 115mph
